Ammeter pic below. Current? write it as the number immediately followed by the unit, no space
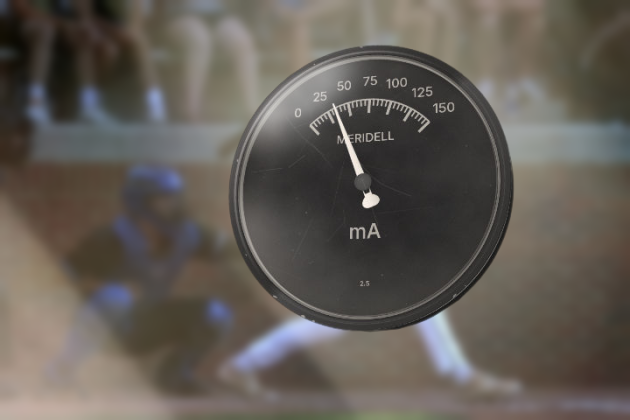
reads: 35mA
